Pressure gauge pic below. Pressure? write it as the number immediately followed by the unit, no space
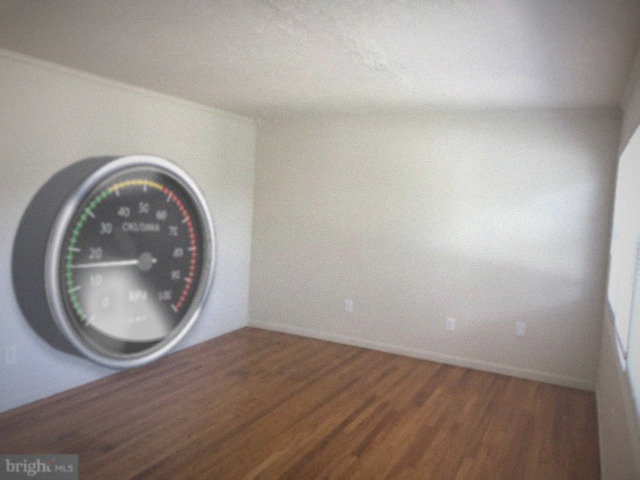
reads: 16kPa
